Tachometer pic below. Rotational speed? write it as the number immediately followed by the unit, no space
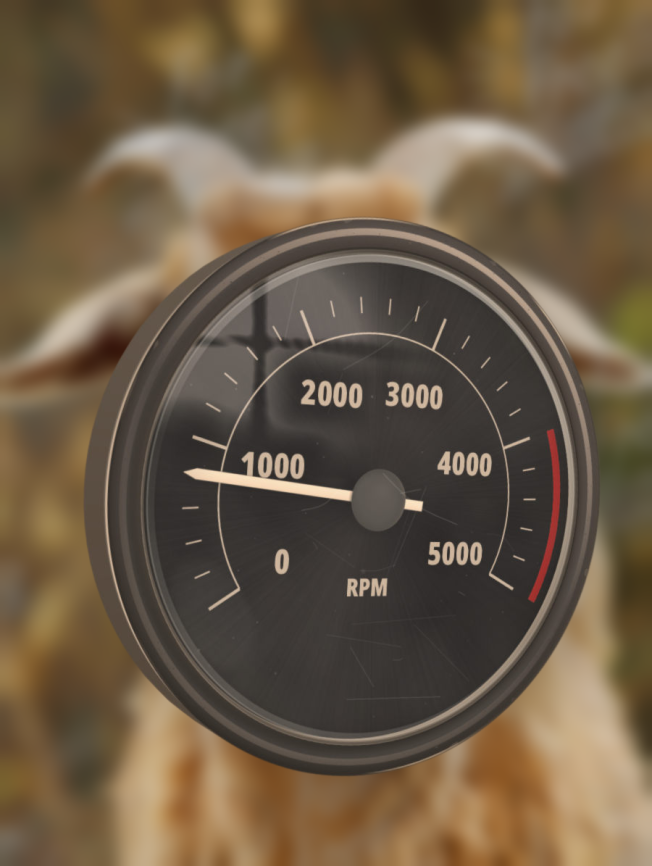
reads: 800rpm
